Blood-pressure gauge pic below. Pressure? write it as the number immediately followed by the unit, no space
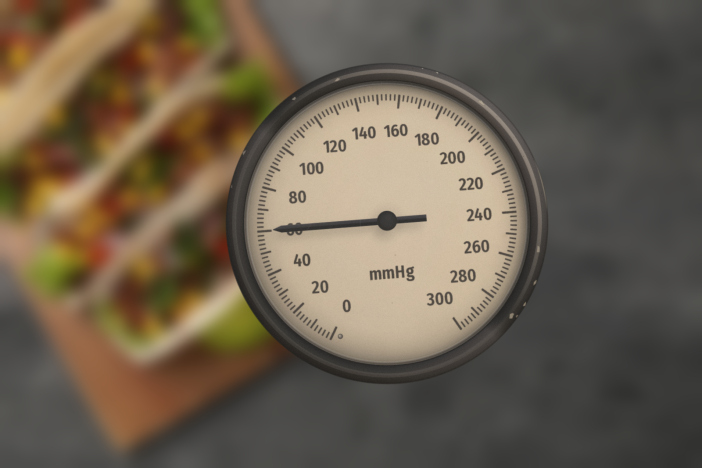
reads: 60mmHg
